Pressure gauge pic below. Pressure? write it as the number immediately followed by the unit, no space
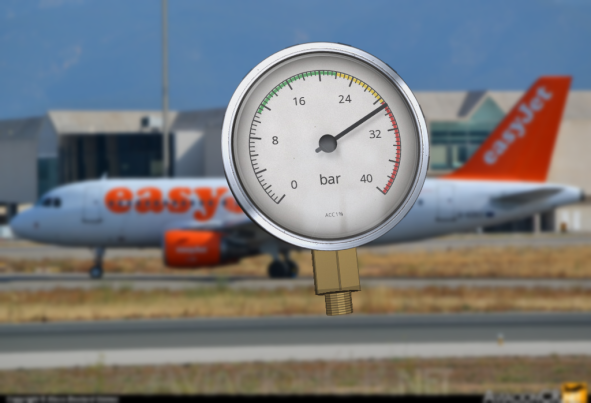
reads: 29bar
